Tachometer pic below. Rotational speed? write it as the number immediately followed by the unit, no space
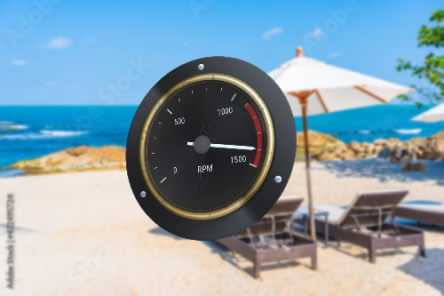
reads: 1400rpm
